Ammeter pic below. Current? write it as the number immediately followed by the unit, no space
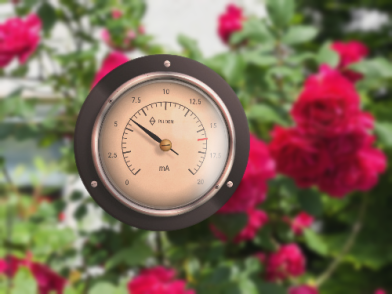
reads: 6mA
